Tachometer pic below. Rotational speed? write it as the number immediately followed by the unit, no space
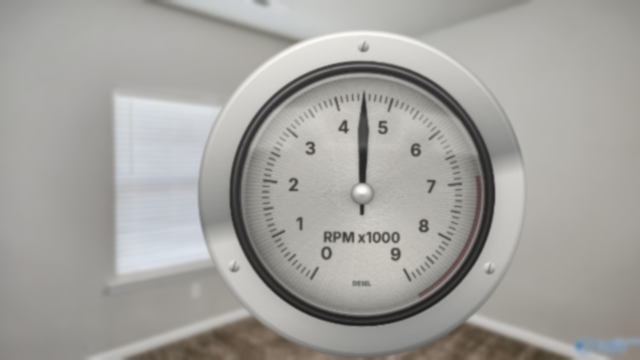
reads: 4500rpm
